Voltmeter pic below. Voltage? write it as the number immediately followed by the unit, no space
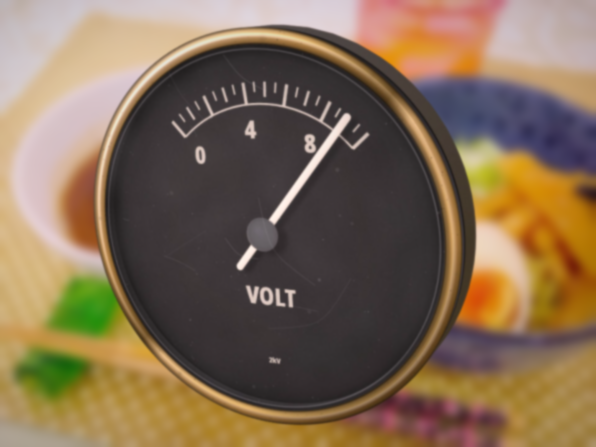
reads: 9V
